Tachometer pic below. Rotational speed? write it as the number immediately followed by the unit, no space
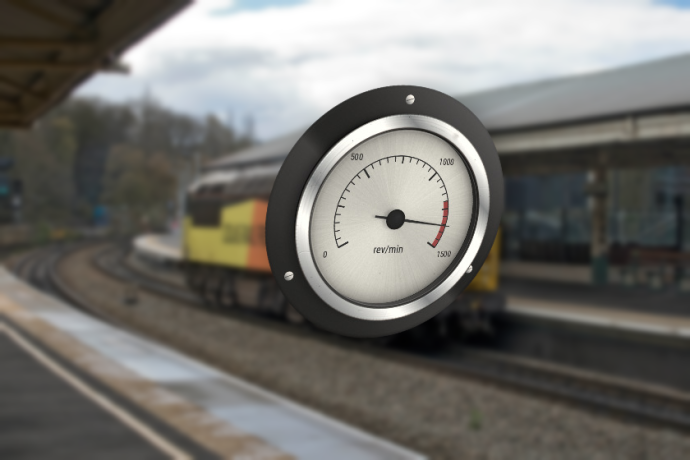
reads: 1350rpm
